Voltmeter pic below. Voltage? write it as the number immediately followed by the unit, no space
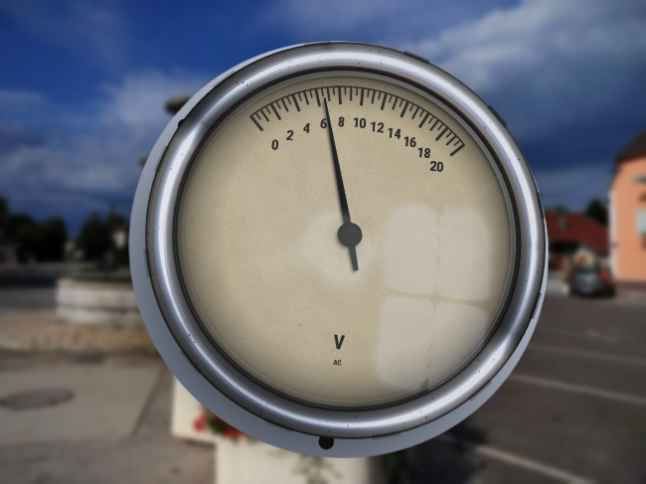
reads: 6.5V
